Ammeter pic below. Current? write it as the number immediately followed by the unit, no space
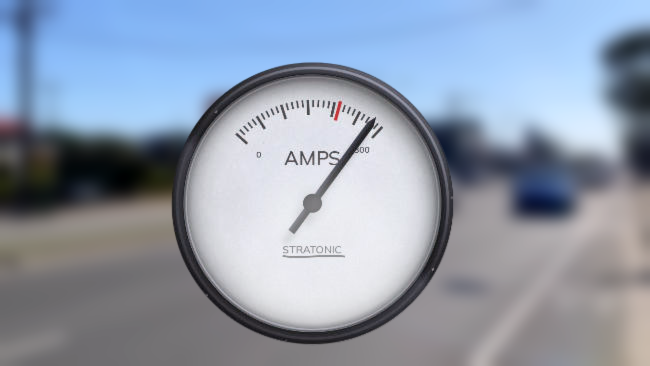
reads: 280A
